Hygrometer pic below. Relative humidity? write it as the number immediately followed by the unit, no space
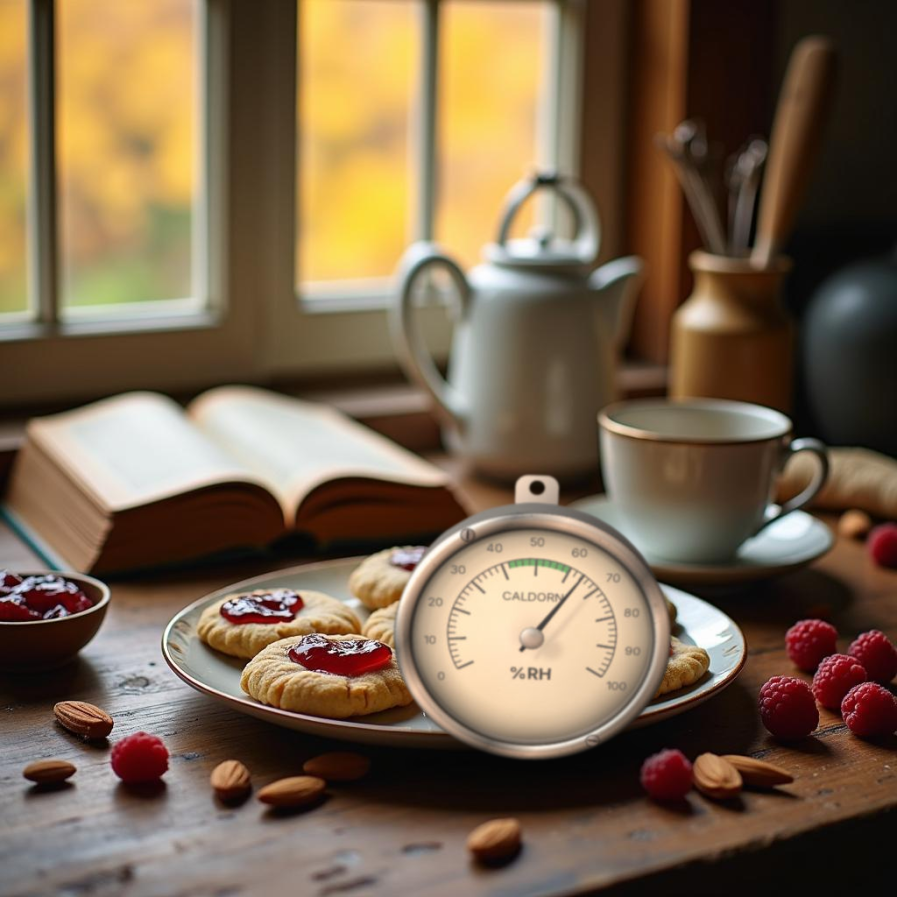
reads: 64%
